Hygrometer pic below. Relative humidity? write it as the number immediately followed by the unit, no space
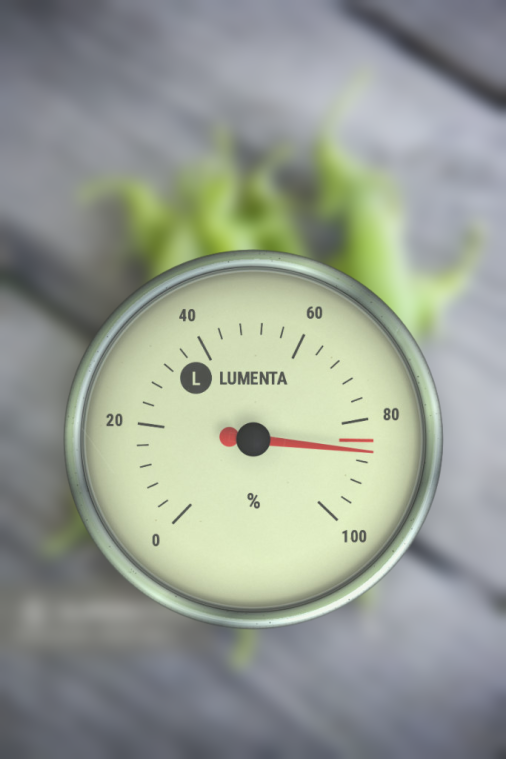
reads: 86%
